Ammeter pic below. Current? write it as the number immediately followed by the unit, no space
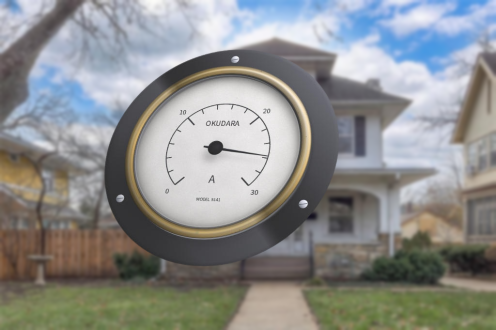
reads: 26A
